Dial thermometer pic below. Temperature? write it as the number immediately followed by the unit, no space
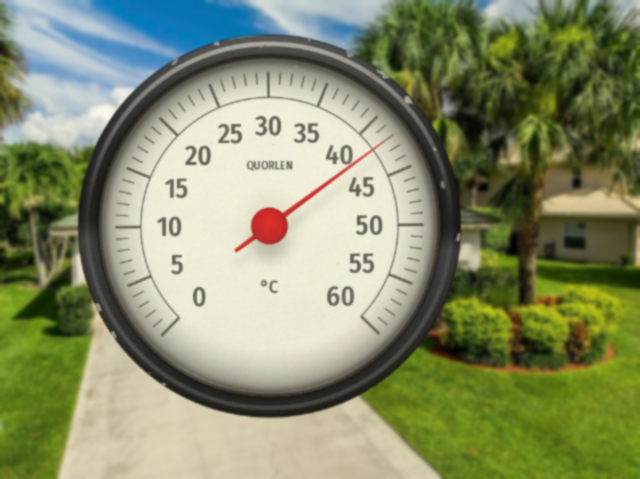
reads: 42°C
